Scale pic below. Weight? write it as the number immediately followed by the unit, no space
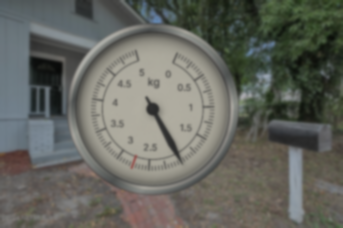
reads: 2kg
